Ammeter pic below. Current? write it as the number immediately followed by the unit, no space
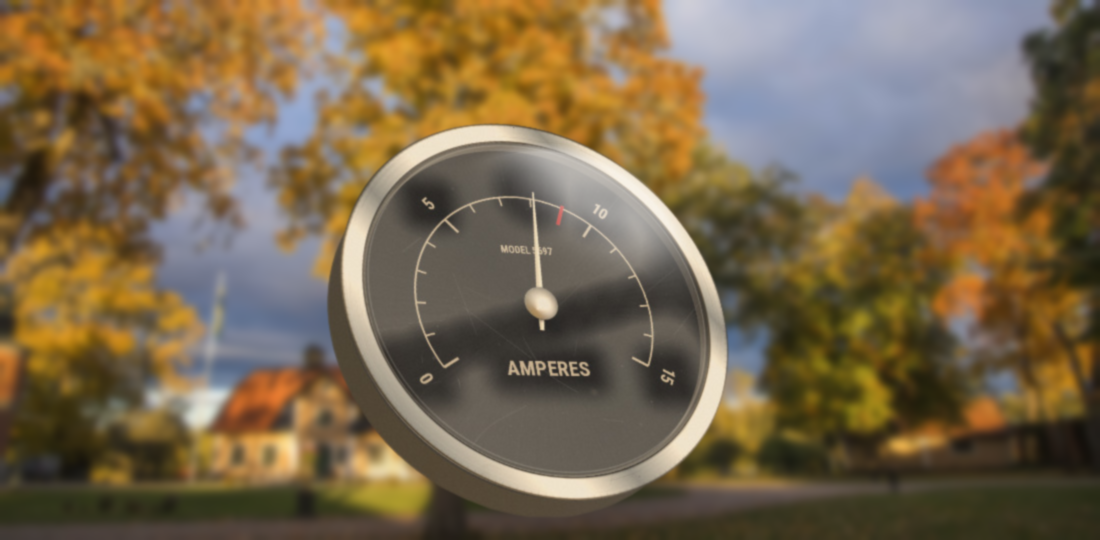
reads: 8A
